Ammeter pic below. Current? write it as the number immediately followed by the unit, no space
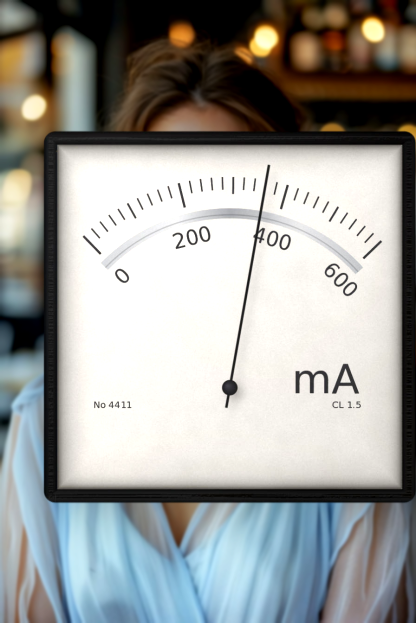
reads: 360mA
